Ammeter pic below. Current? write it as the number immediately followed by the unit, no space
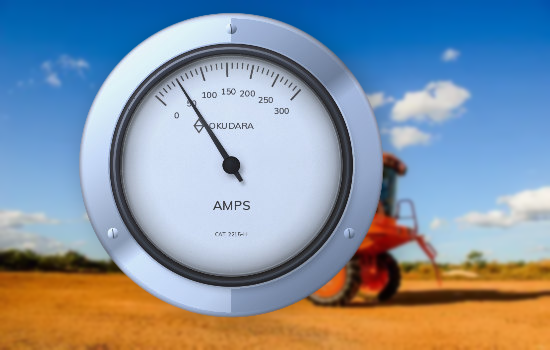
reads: 50A
